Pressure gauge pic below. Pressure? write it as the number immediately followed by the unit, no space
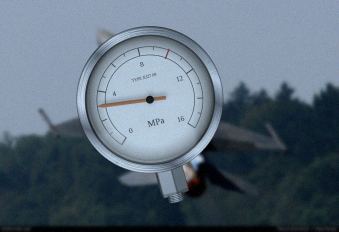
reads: 3MPa
